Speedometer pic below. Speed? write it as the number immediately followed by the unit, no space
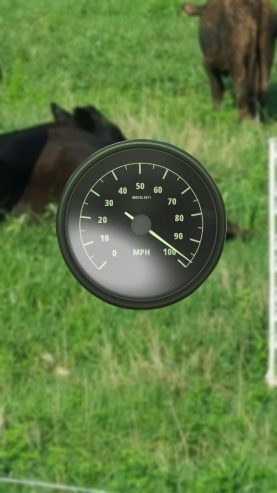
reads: 97.5mph
